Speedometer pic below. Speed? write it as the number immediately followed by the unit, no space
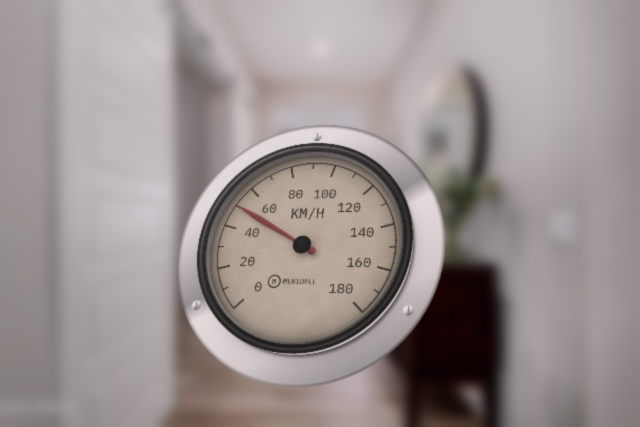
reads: 50km/h
